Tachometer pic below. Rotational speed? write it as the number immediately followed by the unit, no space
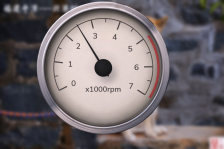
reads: 2500rpm
